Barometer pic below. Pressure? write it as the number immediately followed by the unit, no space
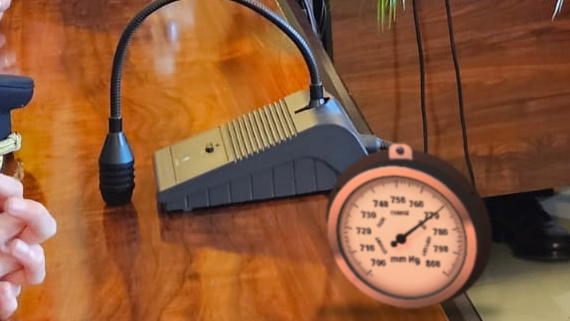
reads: 770mmHg
